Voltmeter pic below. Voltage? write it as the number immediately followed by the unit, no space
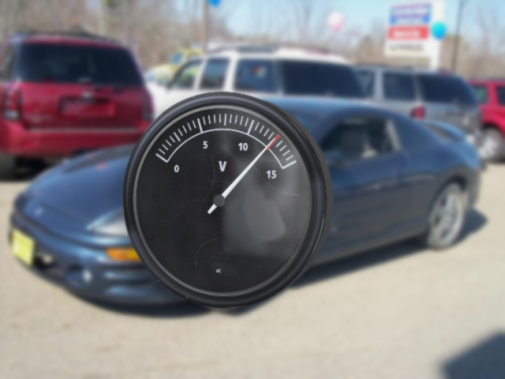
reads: 12.5V
